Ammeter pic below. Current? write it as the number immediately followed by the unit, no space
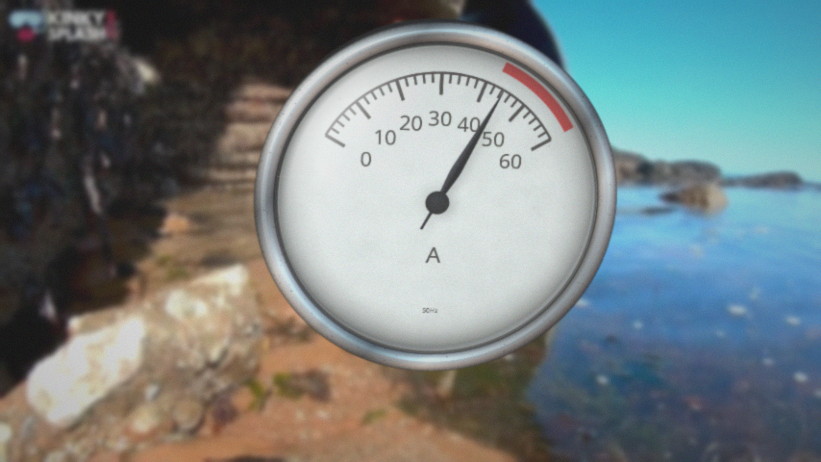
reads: 44A
